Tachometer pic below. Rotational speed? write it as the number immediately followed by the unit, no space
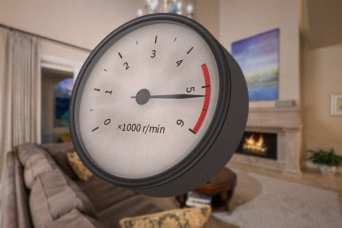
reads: 5250rpm
